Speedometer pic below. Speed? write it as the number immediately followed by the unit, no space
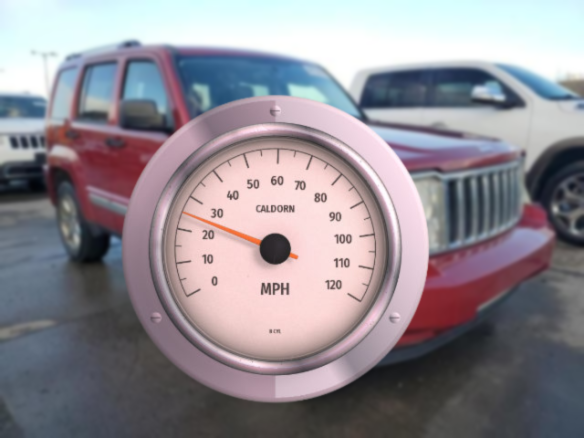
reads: 25mph
